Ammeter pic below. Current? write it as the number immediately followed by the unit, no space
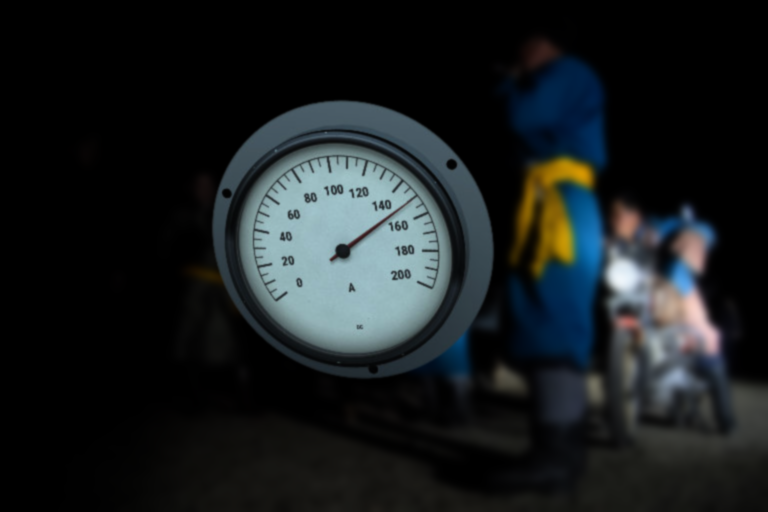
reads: 150A
